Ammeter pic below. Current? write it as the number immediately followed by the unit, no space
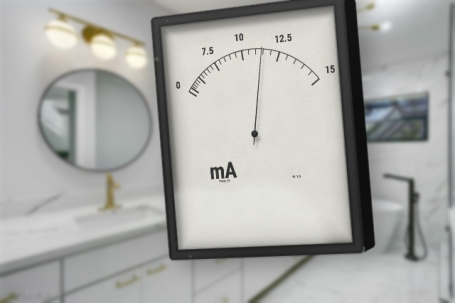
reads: 11.5mA
